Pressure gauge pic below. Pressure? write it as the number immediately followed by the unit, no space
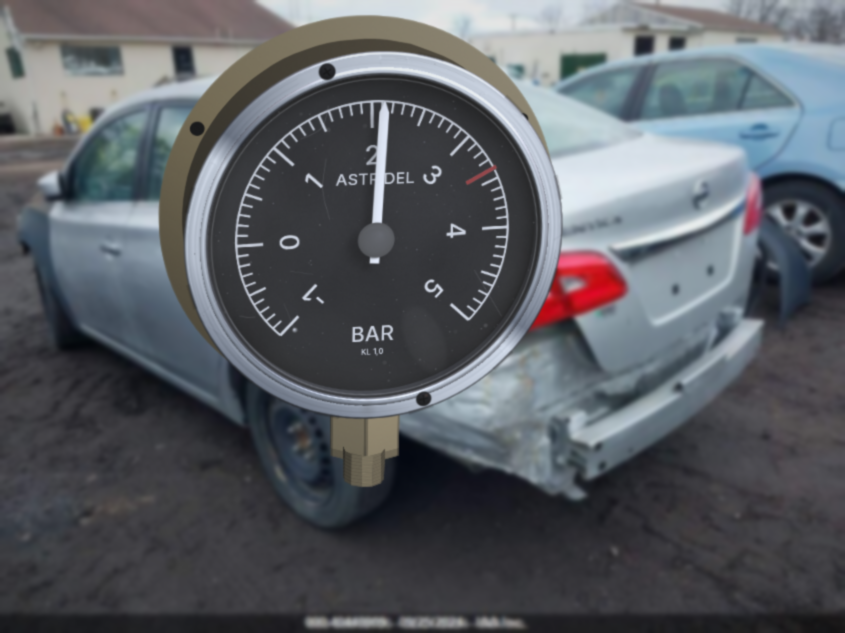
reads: 2.1bar
